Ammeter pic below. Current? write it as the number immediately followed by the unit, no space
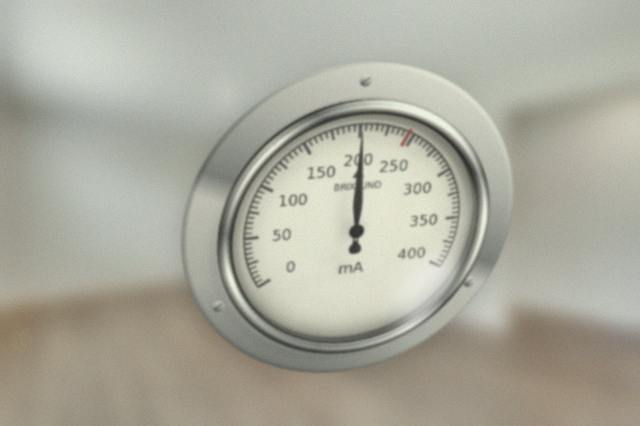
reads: 200mA
